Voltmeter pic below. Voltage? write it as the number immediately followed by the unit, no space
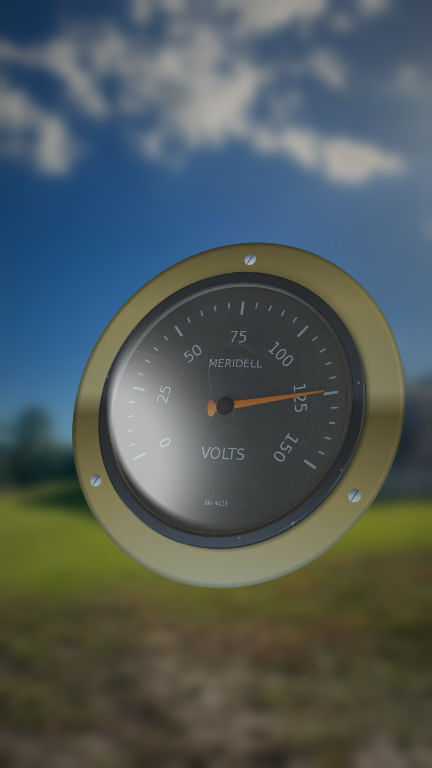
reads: 125V
